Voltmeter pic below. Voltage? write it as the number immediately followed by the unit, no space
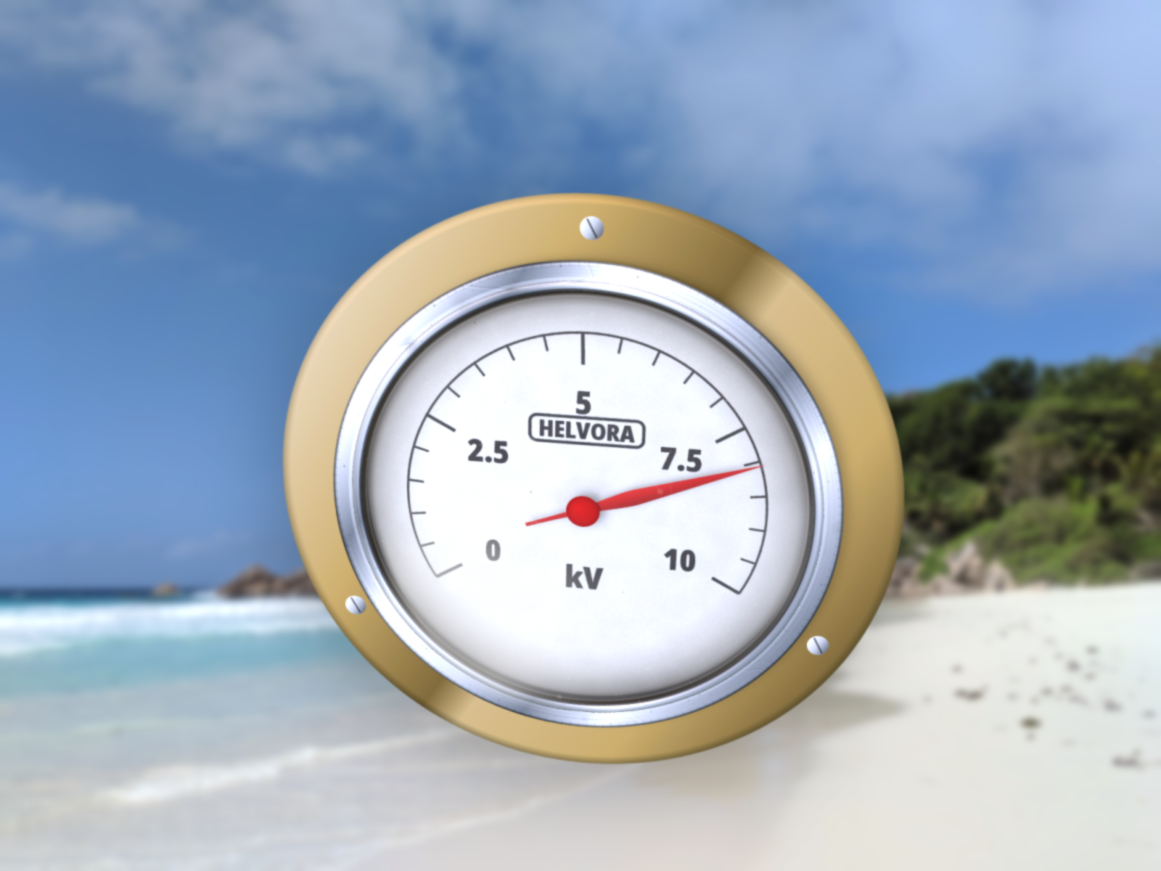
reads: 8kV
